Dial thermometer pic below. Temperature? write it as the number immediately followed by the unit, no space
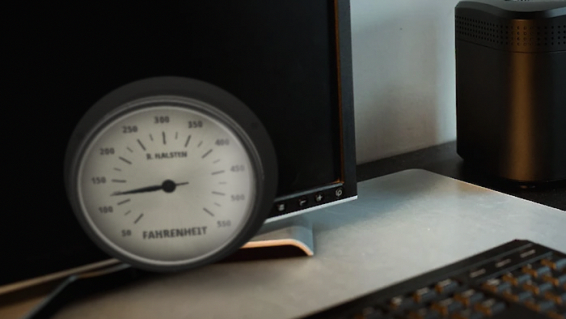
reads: 125°F
